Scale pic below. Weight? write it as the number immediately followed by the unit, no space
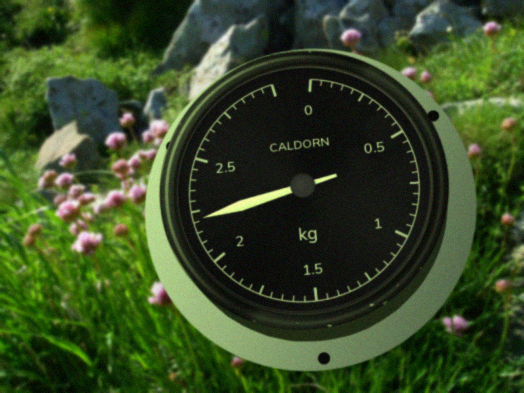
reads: 2.2kg
